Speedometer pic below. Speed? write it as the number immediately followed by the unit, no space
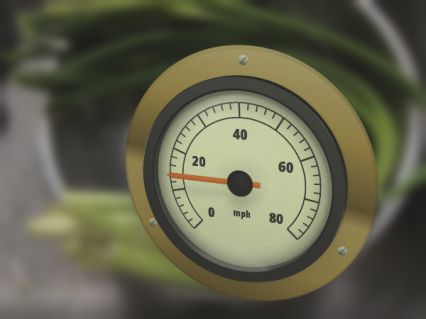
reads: 14mph
